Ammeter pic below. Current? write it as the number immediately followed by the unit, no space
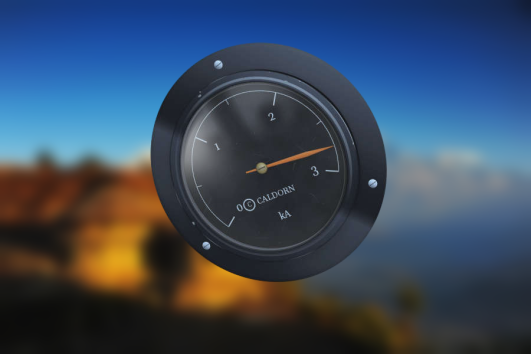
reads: 2.75kA
